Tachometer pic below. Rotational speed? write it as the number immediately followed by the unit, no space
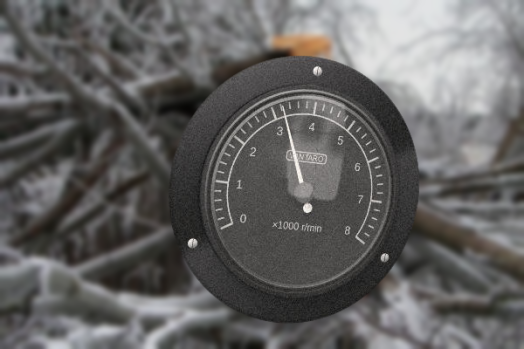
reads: 3200rpm
